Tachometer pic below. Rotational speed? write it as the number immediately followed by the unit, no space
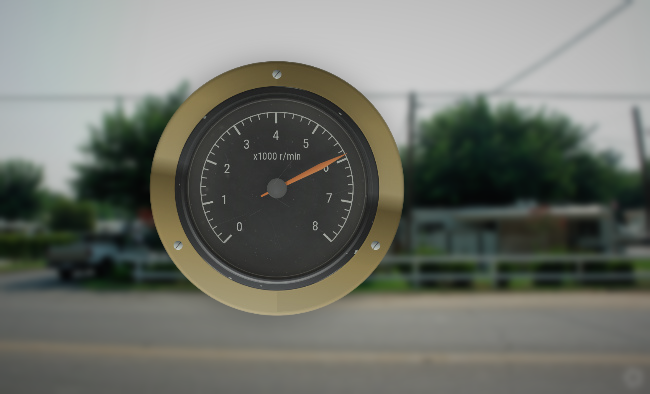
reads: 5900rpm
